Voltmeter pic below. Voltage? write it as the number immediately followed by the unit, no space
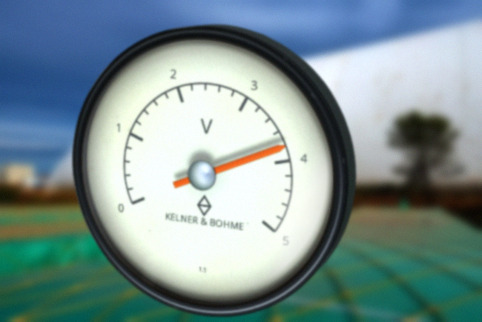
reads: 3.8V
